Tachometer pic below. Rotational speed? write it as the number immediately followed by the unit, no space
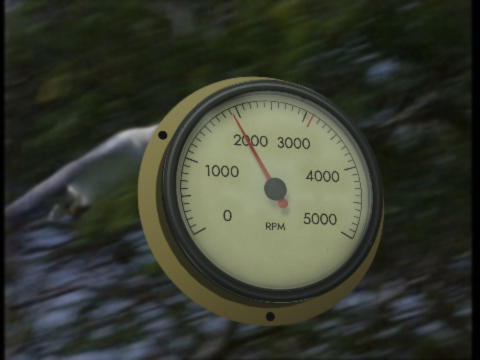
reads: 1900rpm
